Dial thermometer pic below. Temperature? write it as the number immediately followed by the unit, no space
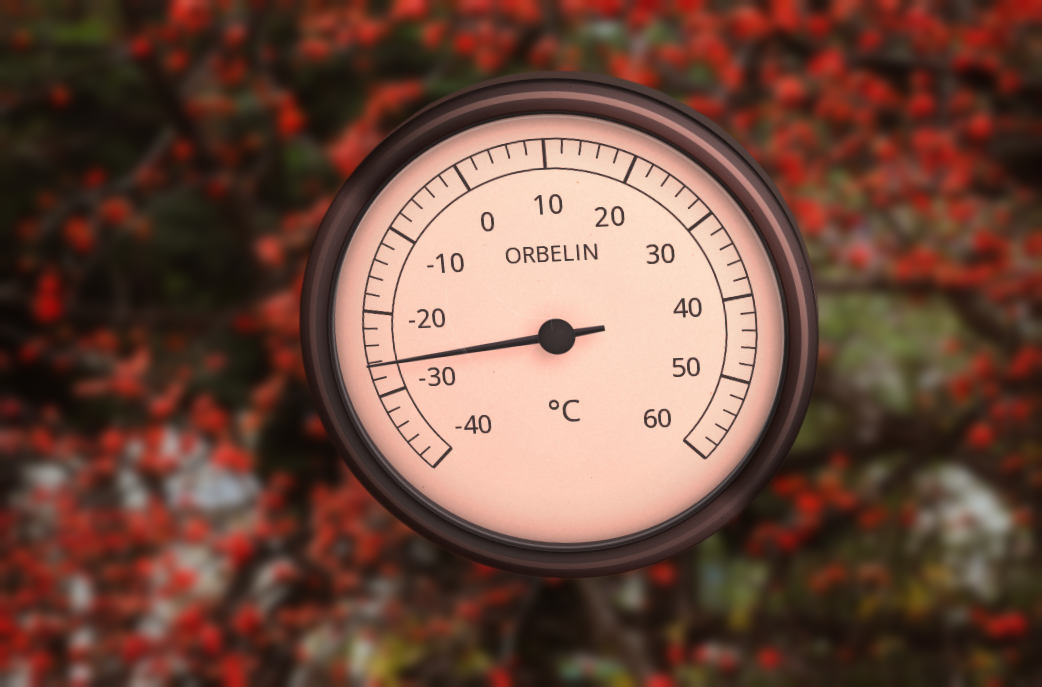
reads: -26°C
